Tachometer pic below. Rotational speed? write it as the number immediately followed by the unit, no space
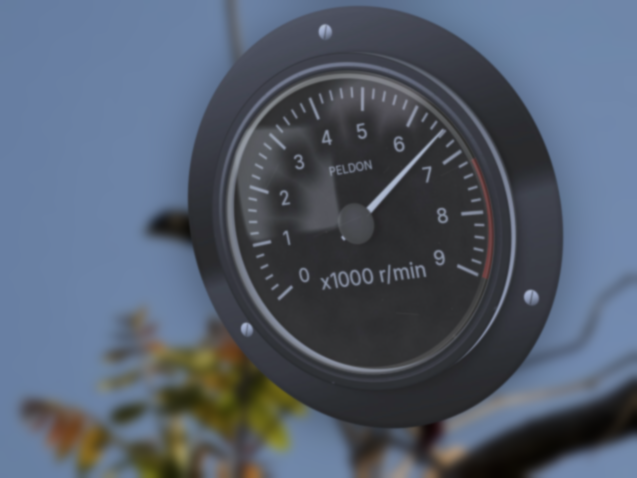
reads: 6600rpm
